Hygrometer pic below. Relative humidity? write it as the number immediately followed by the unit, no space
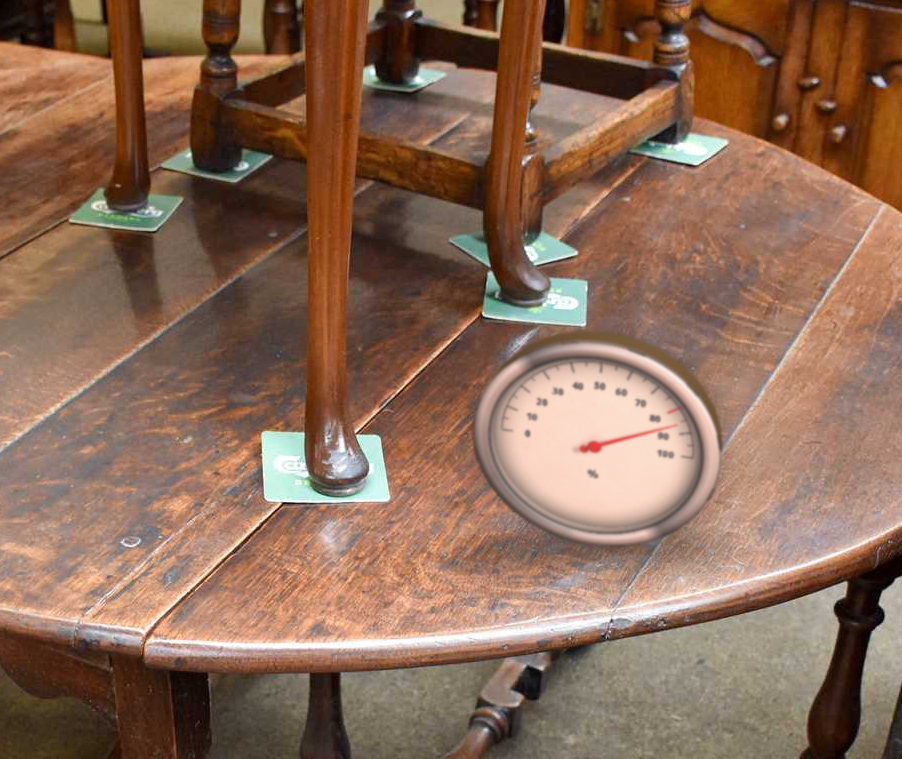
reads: 85%
